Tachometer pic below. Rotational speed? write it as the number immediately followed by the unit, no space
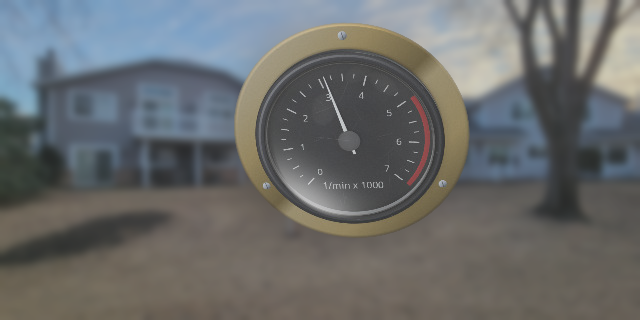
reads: 3125rpm
